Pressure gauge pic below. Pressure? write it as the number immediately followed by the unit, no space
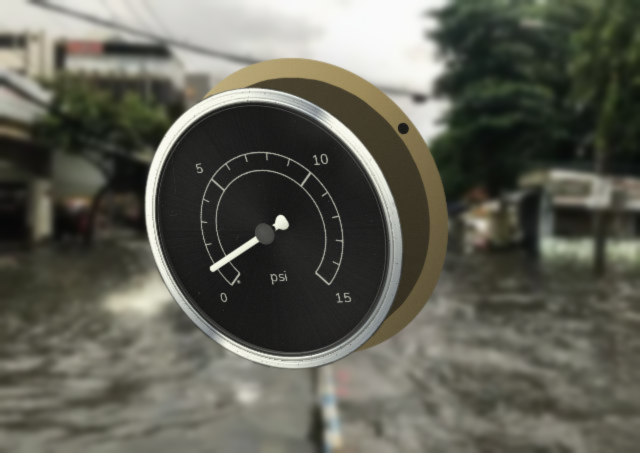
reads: 1psi
